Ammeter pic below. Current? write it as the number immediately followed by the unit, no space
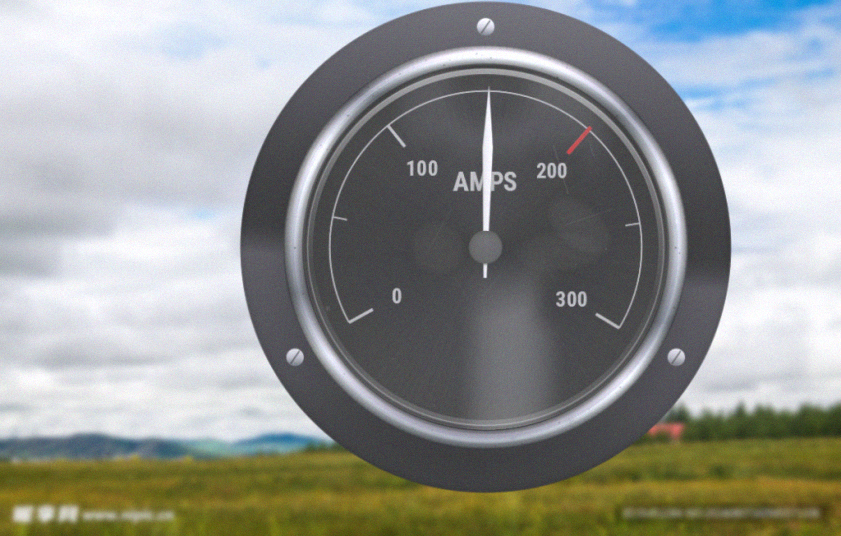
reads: 150A
